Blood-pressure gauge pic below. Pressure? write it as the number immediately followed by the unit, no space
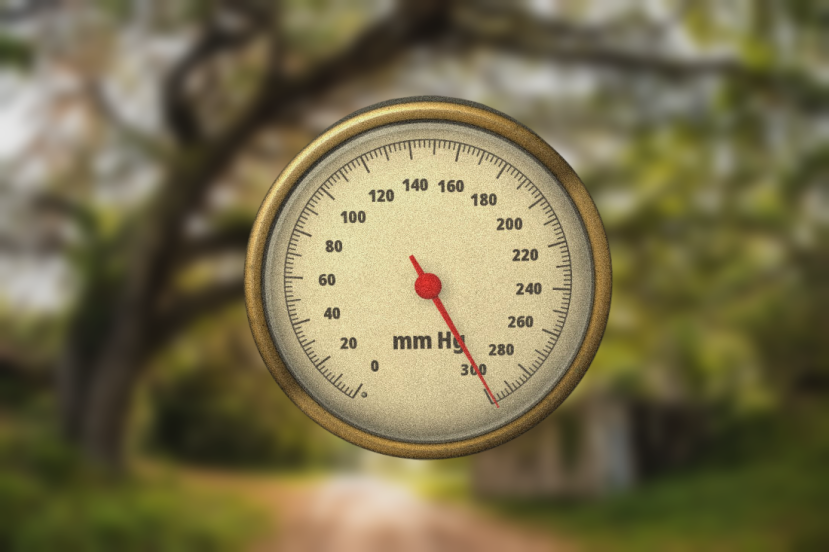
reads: 298mmHg
